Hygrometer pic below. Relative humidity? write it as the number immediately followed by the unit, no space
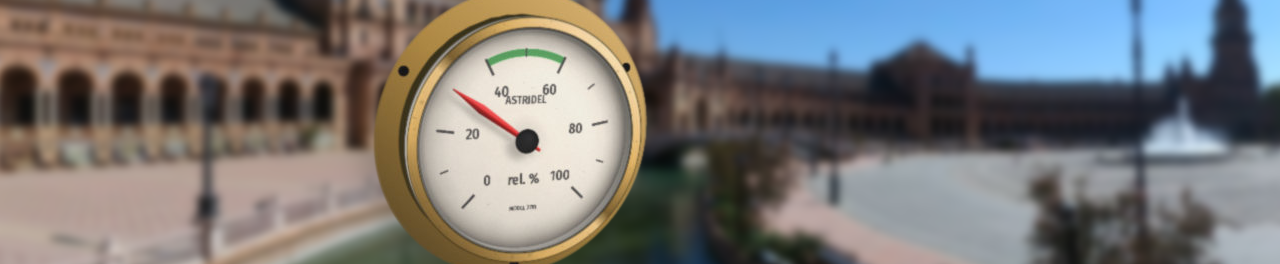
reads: 30%
